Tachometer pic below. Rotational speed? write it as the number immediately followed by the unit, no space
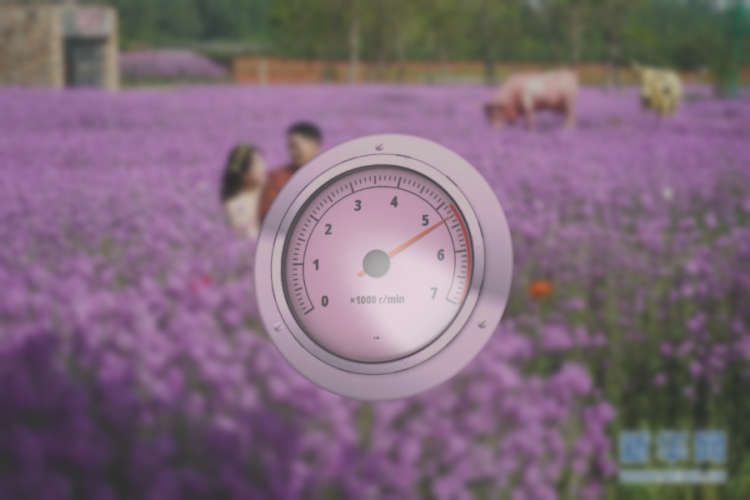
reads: 5300rpm
